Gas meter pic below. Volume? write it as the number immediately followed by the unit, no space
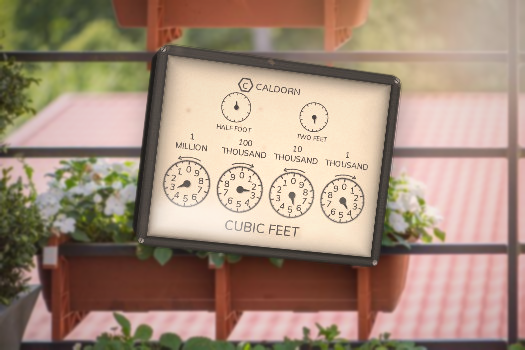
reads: 325400ft³
